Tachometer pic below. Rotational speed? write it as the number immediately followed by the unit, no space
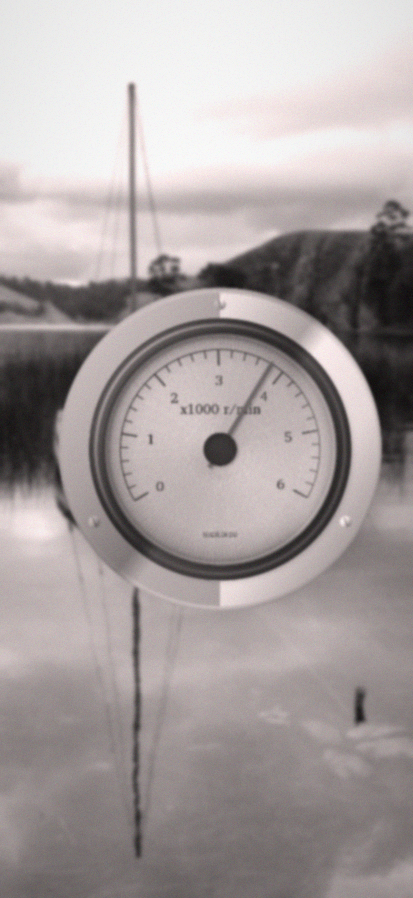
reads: 3800rpm
